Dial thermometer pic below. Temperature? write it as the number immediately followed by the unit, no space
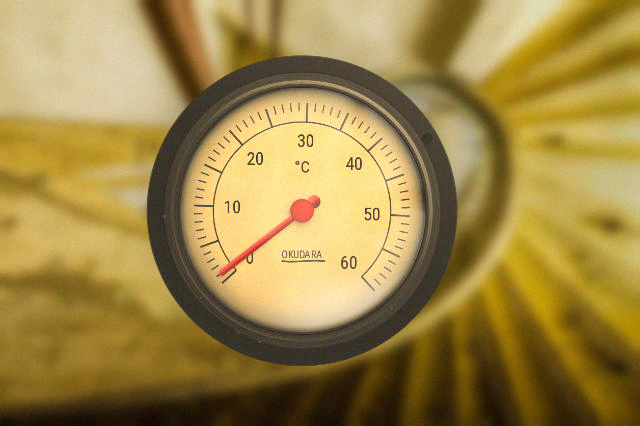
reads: 1°C
